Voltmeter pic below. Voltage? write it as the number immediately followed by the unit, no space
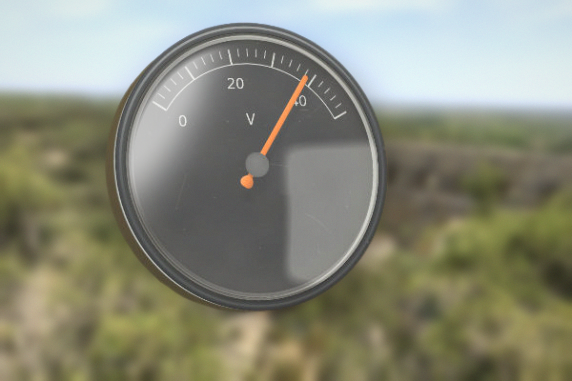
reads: 38V
